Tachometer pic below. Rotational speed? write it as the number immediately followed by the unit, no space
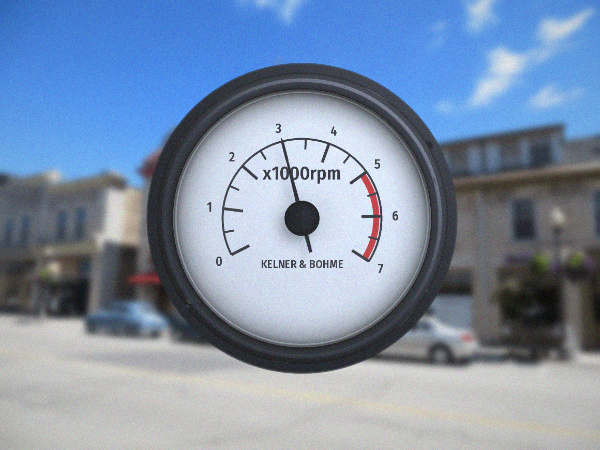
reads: 3000rpm
